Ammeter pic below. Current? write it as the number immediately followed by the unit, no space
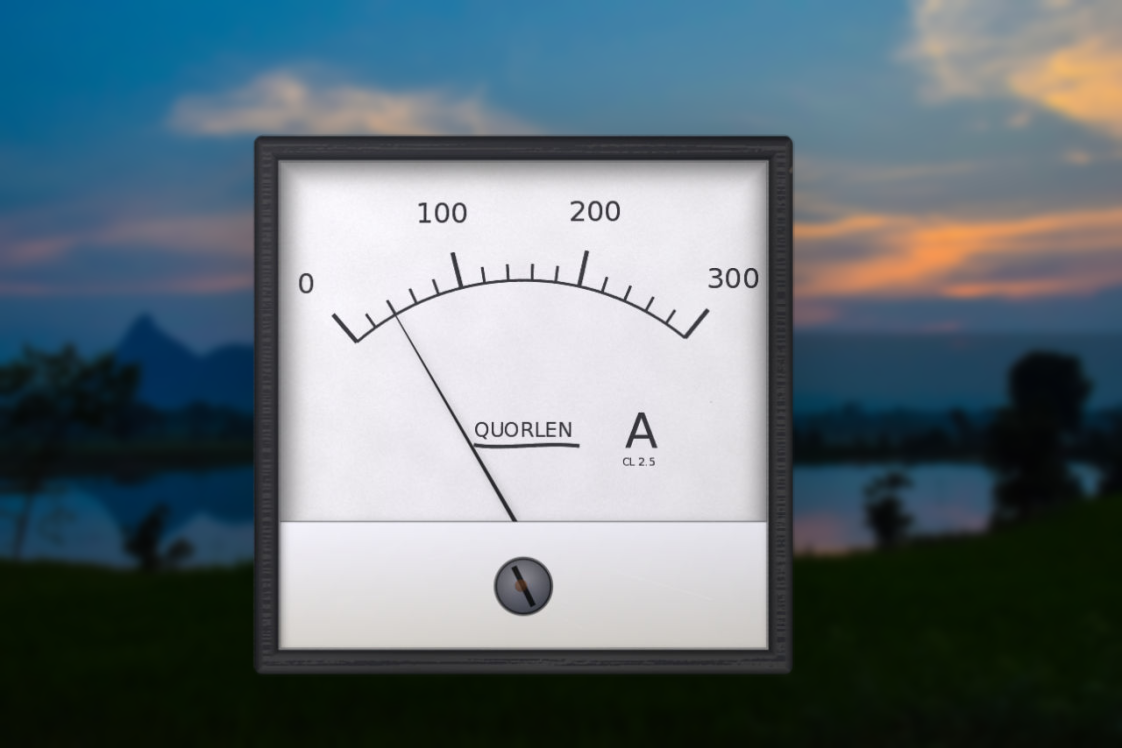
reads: 40A
